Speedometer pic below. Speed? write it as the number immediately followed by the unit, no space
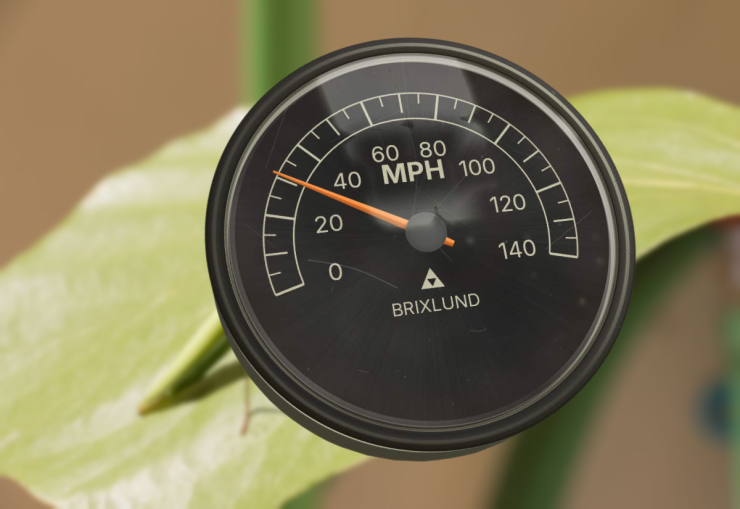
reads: 30mph
